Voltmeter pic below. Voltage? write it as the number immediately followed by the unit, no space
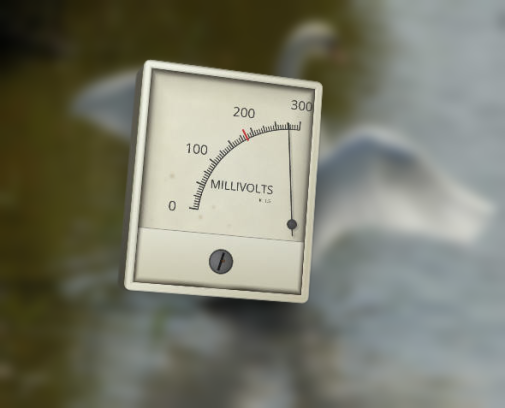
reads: 275mV
